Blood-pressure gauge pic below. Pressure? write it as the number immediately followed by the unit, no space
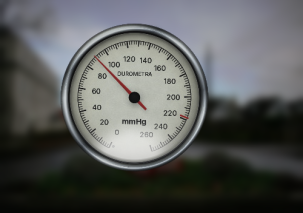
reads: 90mmHg
